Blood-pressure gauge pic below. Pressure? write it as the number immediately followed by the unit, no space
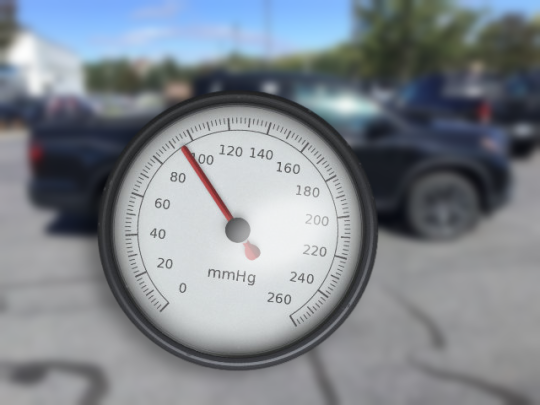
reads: 94mmHg
